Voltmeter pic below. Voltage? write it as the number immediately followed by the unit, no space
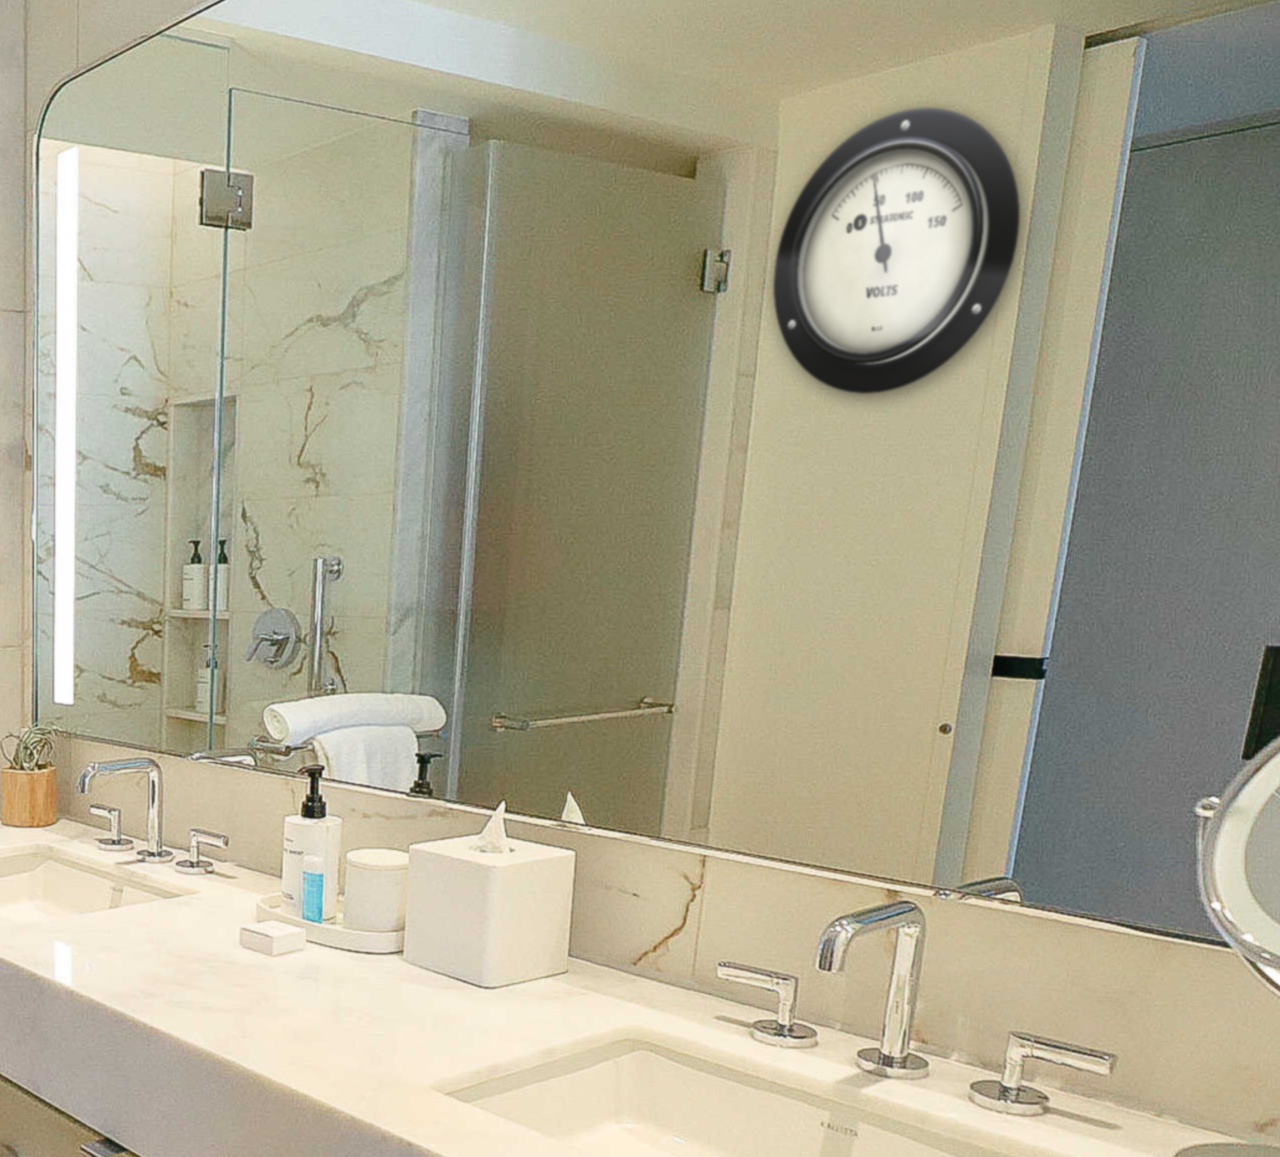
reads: 50V
